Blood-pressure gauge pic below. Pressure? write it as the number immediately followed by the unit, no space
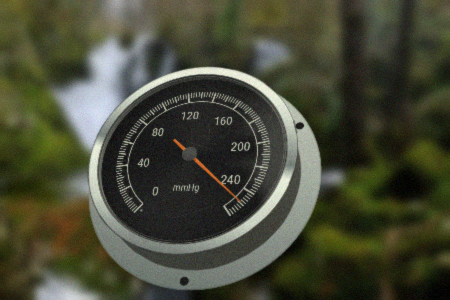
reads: 250mmHg
